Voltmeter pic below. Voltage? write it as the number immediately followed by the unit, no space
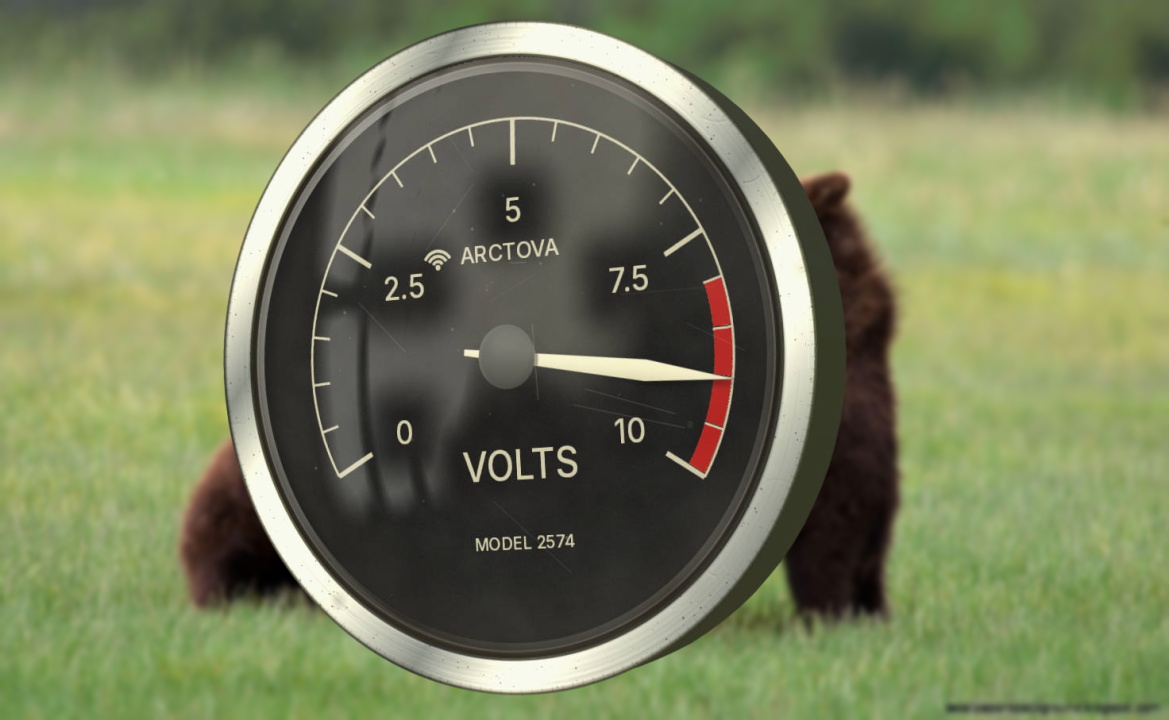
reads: 9V
